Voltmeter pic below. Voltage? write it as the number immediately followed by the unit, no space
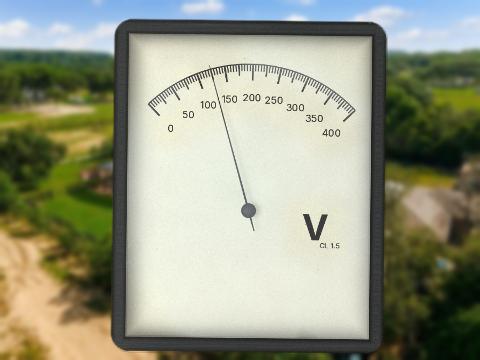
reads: 125V
